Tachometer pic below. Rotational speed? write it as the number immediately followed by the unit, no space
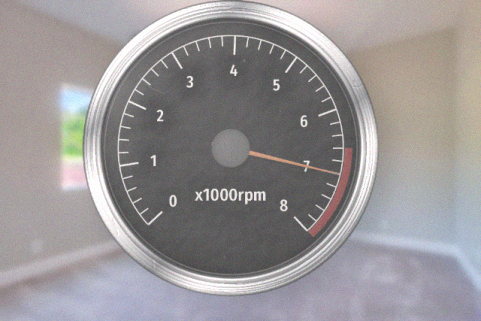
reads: 7000rpm
